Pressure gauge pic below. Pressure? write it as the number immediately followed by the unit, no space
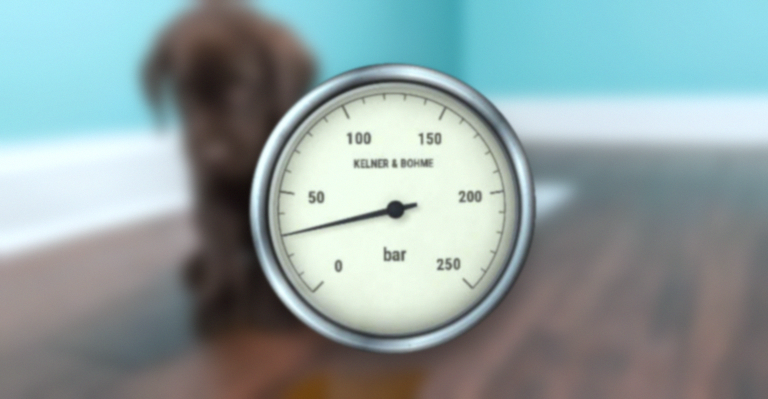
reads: 30bar
